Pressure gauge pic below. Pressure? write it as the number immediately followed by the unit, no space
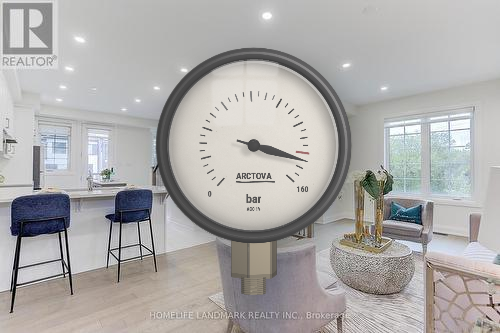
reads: 145bar
